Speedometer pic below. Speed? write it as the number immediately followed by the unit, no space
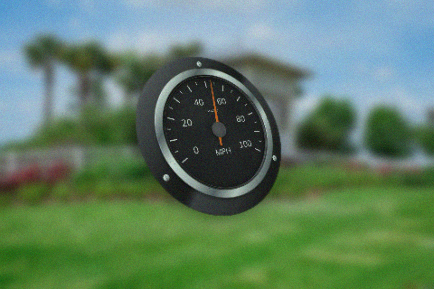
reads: 52.5mph
